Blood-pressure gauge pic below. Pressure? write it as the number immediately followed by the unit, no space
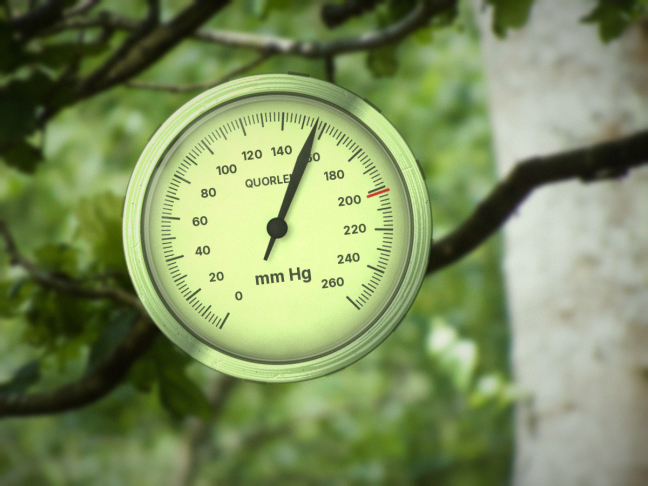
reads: 156mmHg
